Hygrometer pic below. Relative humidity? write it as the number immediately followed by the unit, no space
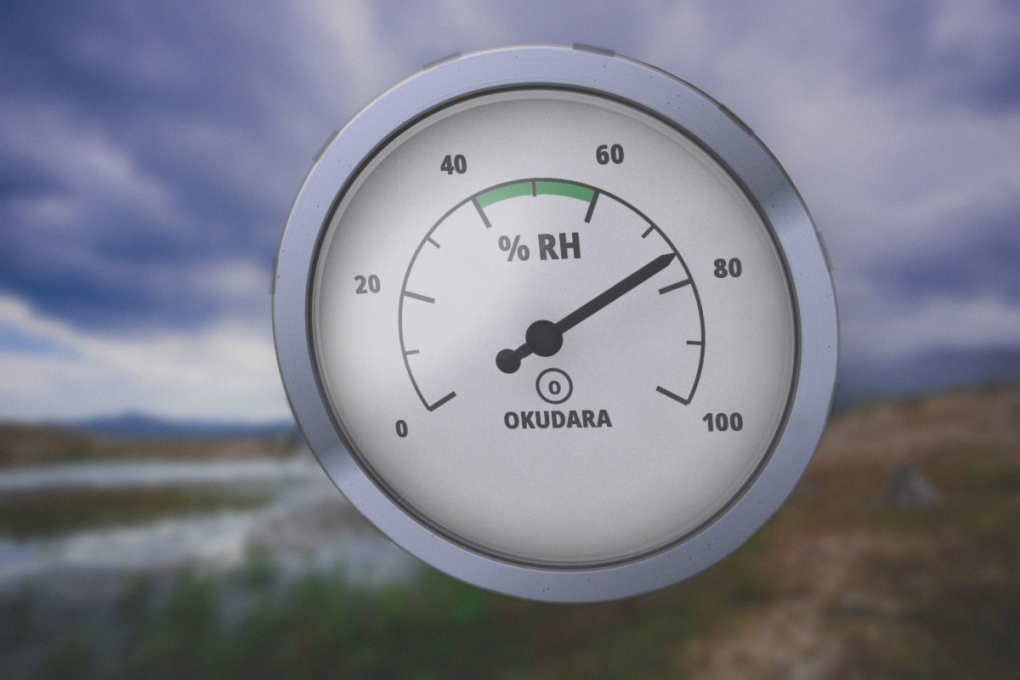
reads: 75%
